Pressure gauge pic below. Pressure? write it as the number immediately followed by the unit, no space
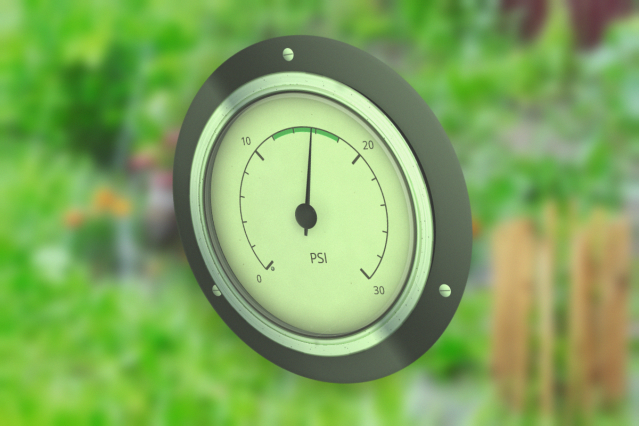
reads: 16psi
